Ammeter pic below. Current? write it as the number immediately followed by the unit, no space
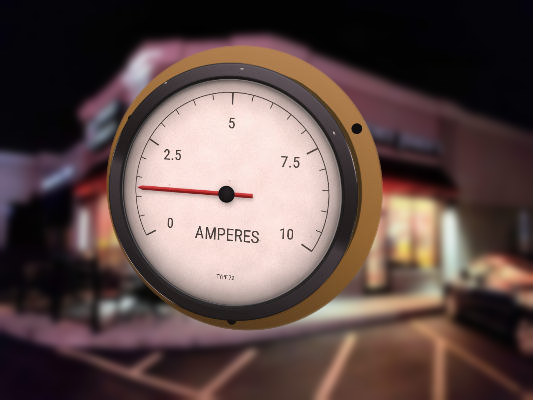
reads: 1.25A
